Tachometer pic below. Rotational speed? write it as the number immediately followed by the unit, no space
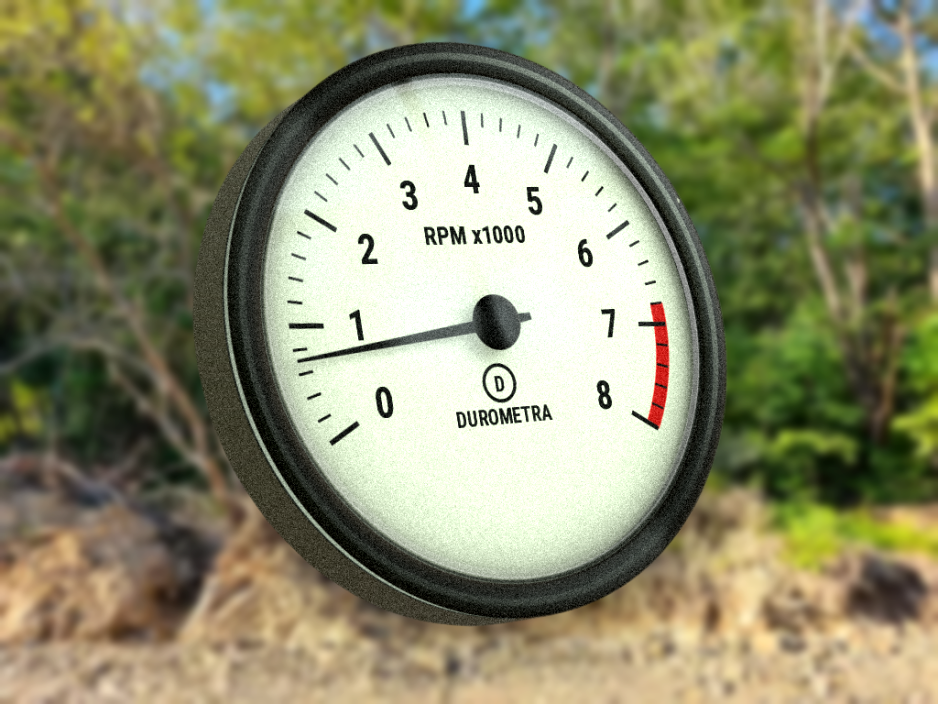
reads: 700rpm
